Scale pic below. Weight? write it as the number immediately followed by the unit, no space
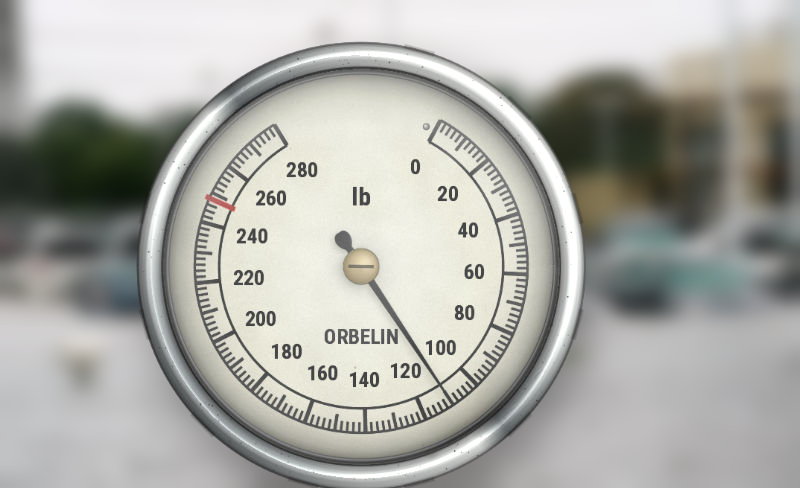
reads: 110lb
